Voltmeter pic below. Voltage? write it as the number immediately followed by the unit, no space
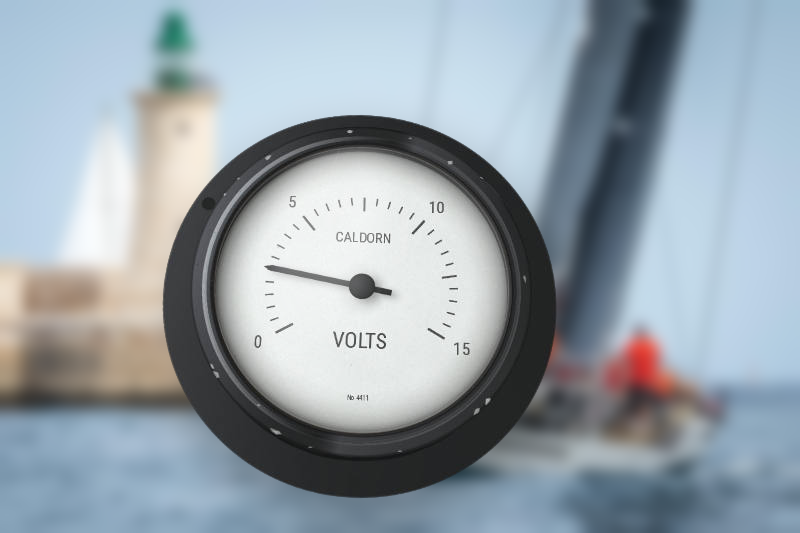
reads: 2.5V
